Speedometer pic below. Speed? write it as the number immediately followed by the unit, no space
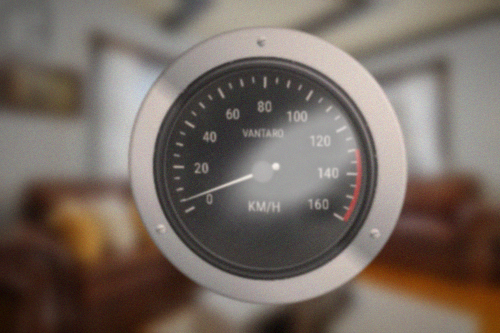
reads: 5km/h
